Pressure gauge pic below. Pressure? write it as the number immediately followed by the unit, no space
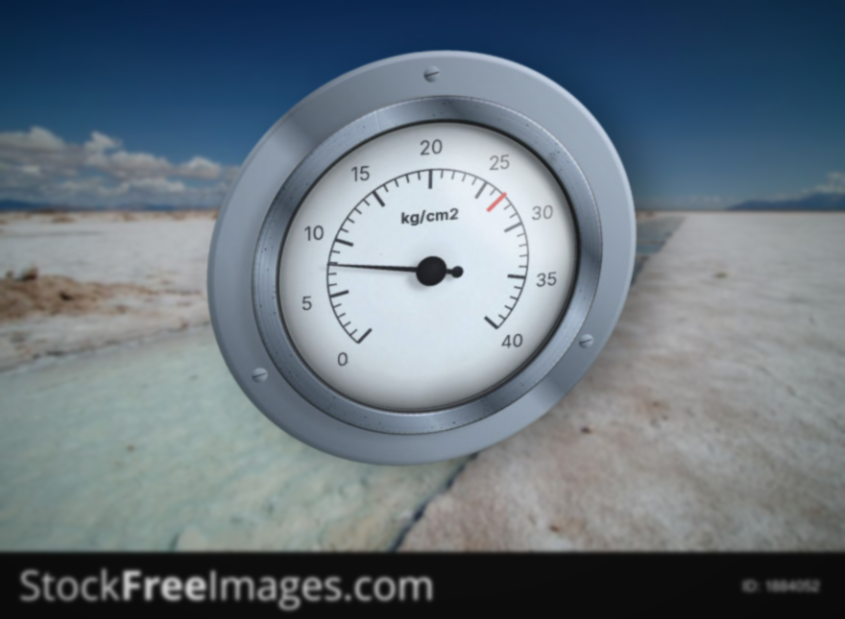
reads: 8kg/cm²
